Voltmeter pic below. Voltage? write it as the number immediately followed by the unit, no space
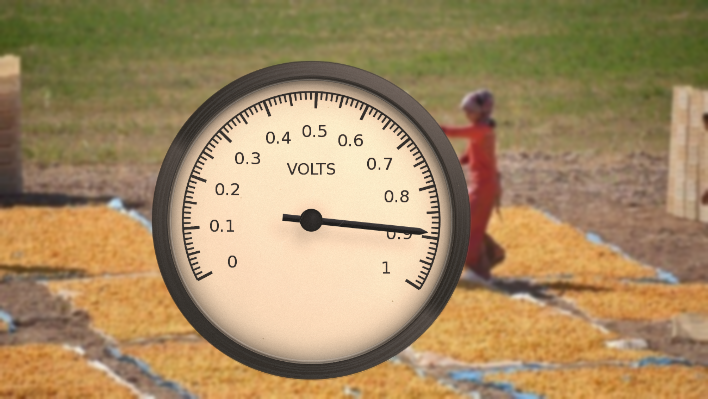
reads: 0.89V
